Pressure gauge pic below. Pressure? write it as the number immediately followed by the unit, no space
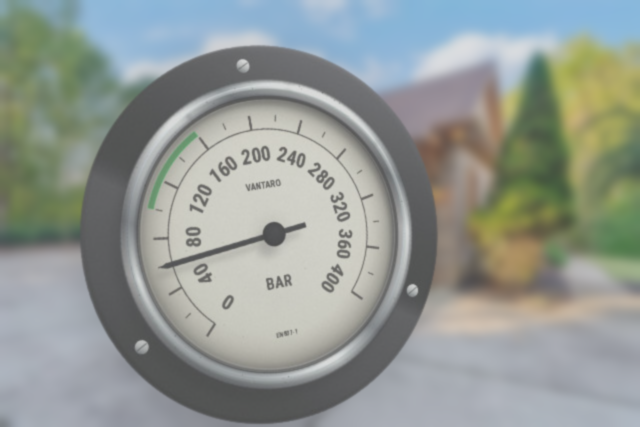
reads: 60bar
